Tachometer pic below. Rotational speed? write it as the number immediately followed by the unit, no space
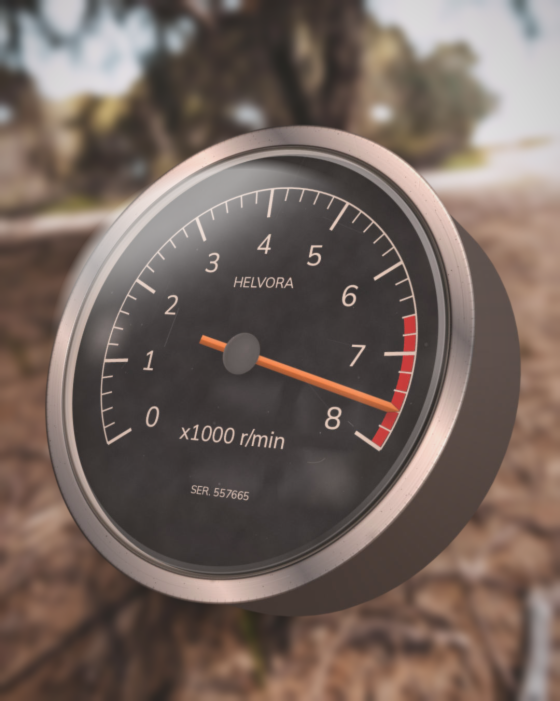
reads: 7600rpm
